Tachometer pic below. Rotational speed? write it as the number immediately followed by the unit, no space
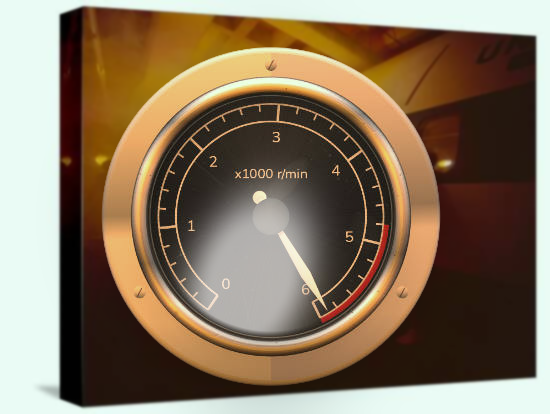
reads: 5900rpm
